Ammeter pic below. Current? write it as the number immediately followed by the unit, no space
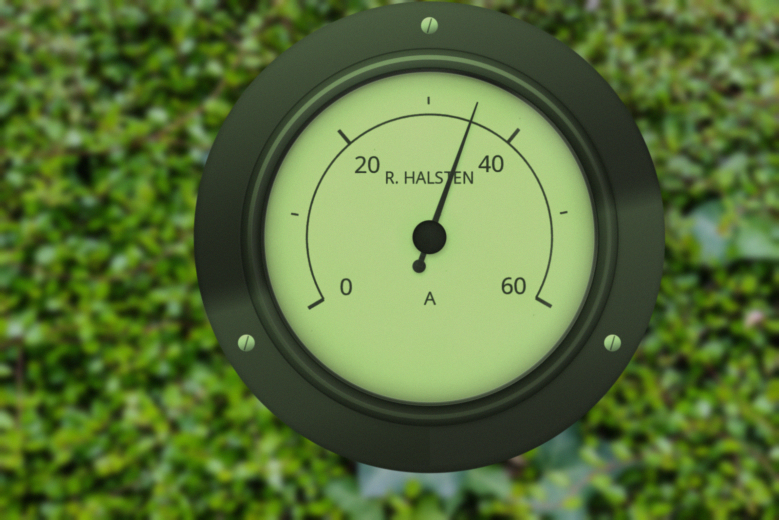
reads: 35A
